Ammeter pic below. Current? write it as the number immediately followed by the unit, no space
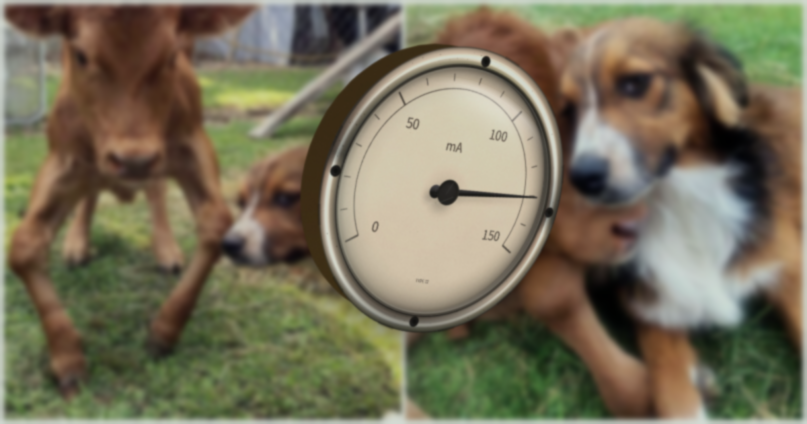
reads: 130mA
